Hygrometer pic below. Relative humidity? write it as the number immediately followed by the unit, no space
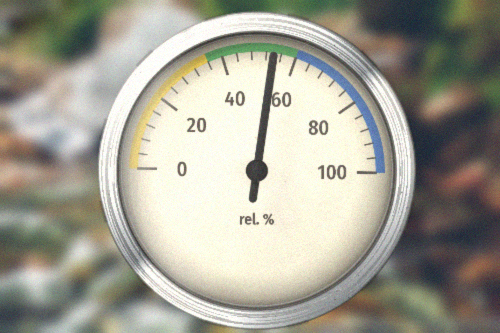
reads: 54%
